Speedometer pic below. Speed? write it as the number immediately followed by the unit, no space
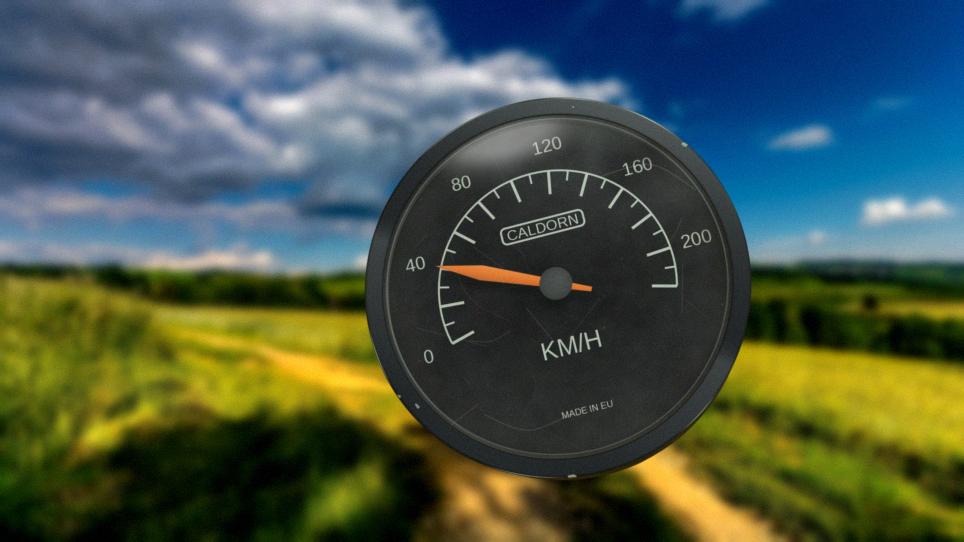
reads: 40km/h
